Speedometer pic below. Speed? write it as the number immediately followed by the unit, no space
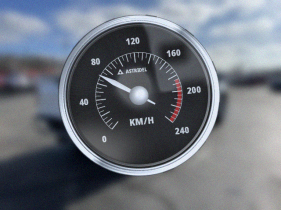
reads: 70km/h
